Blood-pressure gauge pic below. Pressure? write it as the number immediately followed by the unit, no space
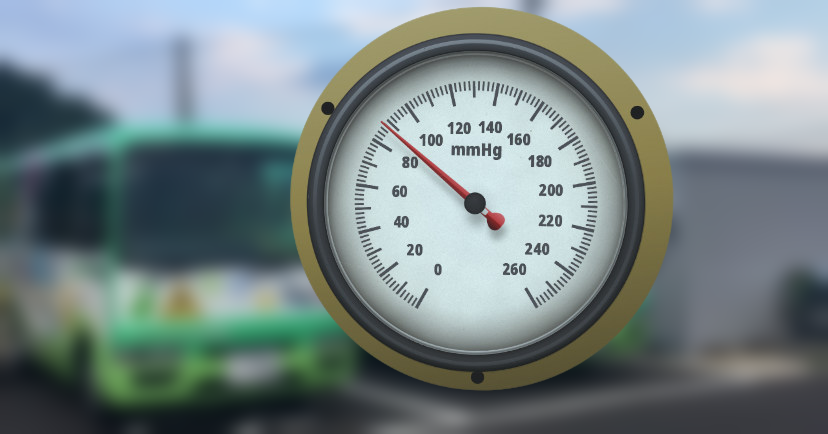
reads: 88mmHg
